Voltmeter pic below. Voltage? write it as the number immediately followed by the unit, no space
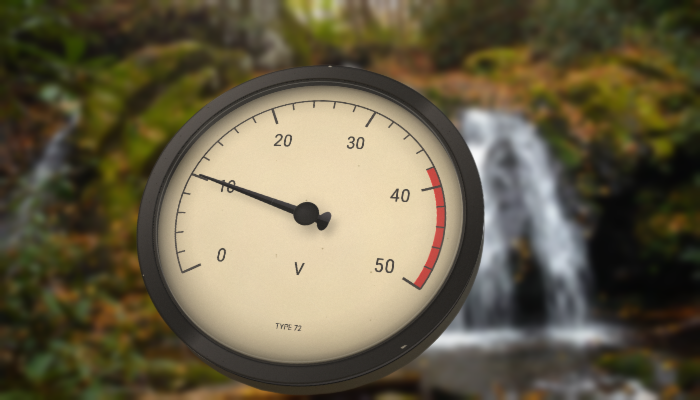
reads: 10V
